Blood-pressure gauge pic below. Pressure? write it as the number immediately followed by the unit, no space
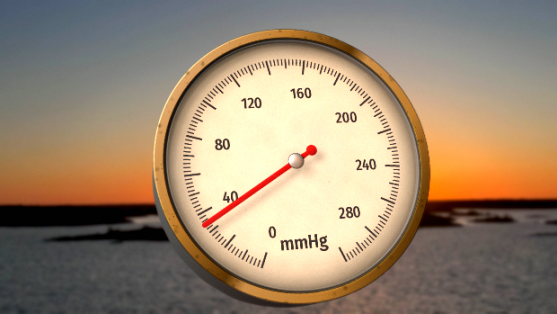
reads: 34mmHg
